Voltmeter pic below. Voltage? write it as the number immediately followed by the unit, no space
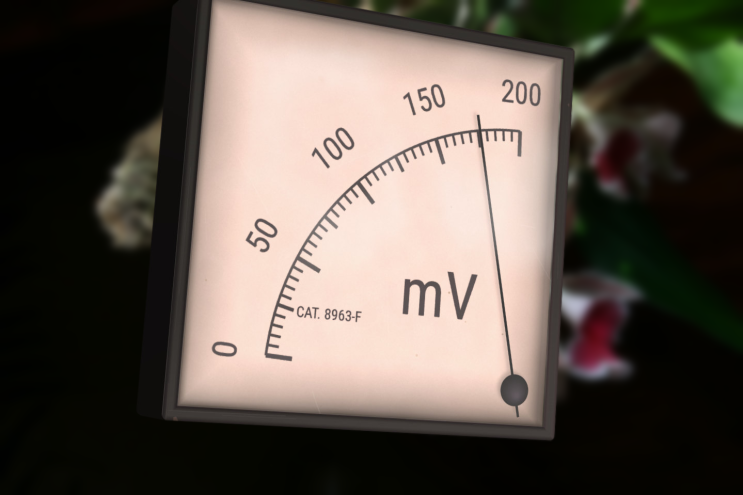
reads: 175mV
